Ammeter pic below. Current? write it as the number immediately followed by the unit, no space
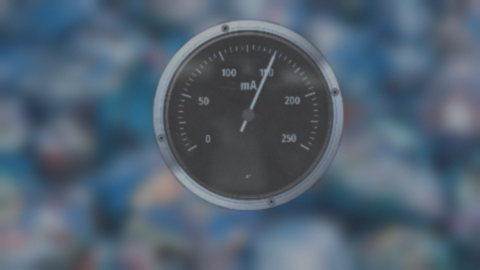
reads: 150mA
